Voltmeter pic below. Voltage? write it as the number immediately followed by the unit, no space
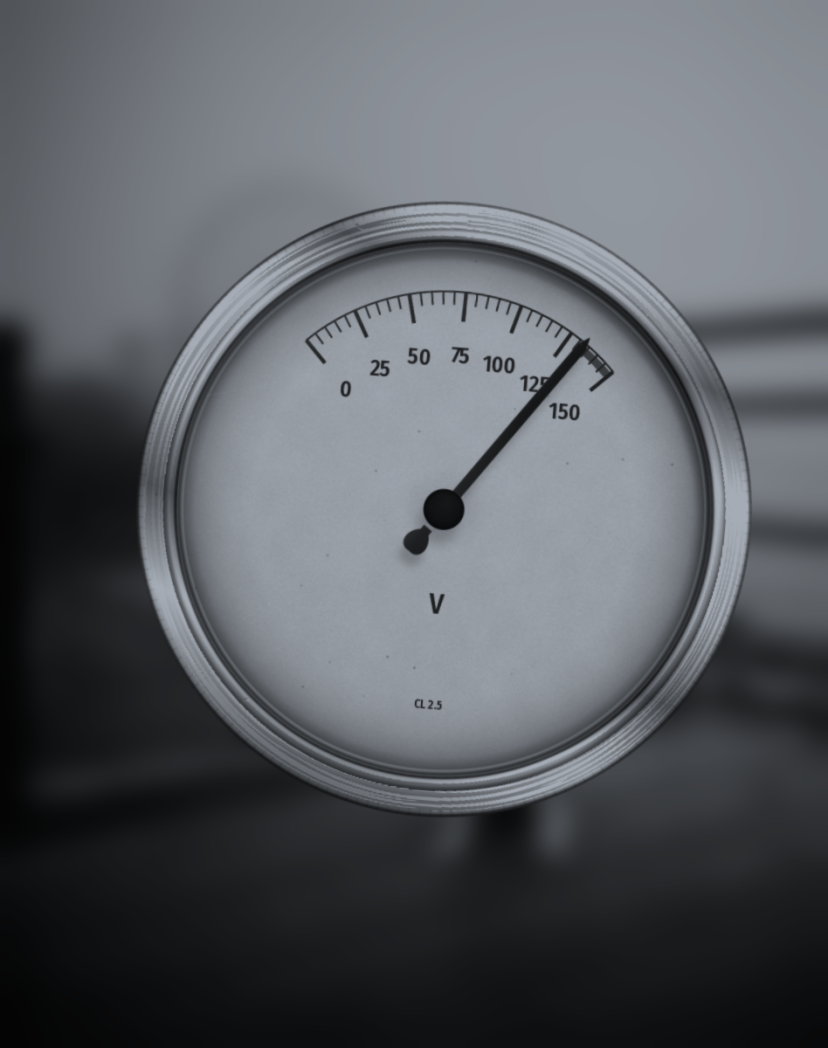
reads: 132.5V
